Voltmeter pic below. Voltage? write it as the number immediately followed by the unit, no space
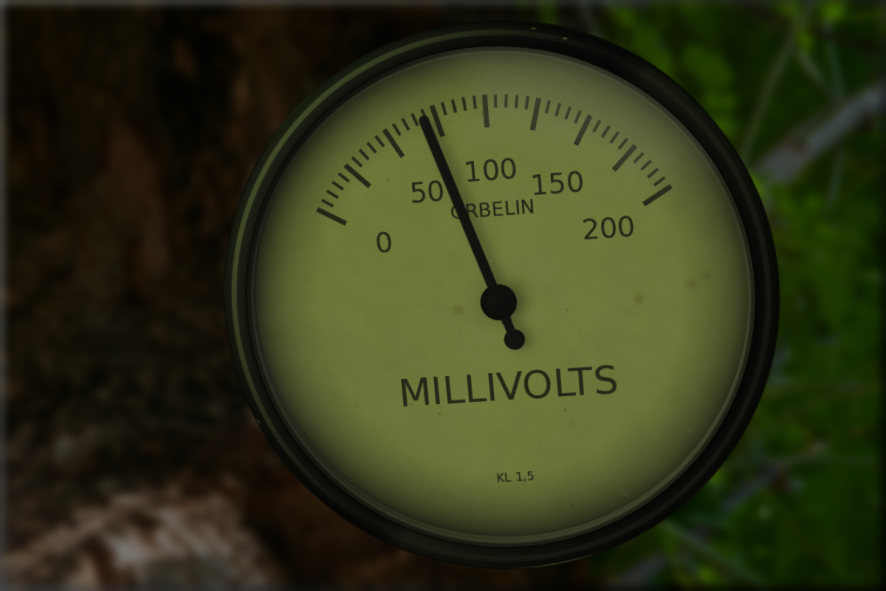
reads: 70mV
